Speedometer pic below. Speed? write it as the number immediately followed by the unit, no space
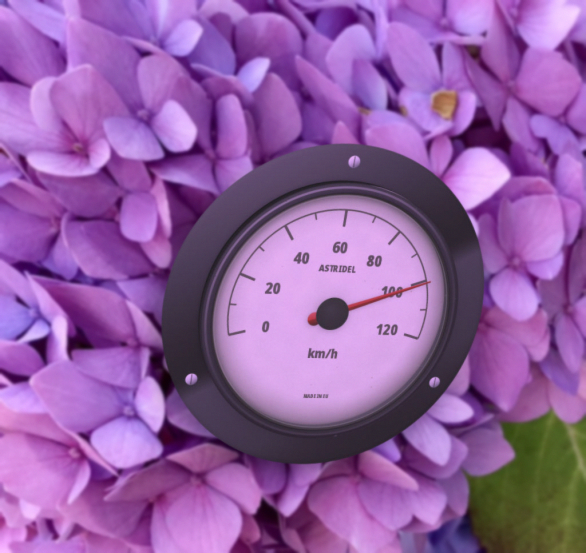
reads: 100km/h
